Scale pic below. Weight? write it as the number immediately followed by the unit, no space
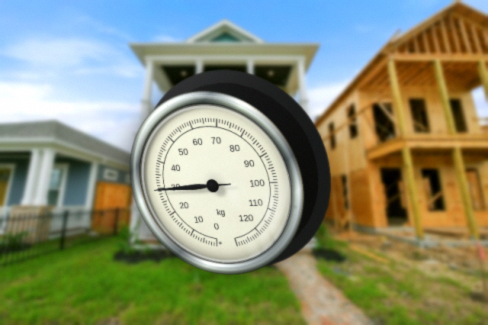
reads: 30kg
